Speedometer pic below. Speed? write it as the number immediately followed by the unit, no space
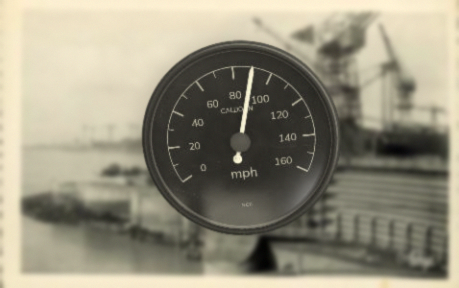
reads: 90mph
